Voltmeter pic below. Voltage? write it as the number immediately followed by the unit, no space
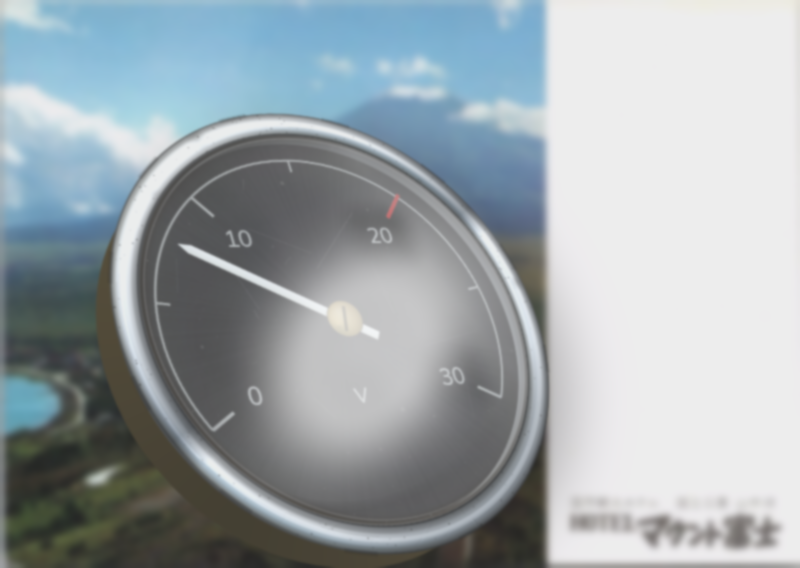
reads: 7.5V
